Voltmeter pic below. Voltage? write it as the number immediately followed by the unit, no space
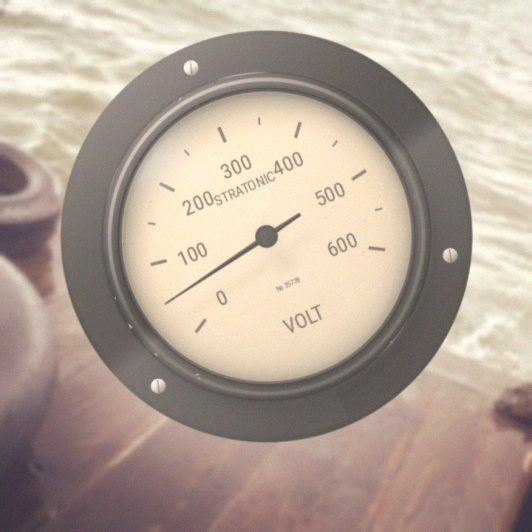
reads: 50V
